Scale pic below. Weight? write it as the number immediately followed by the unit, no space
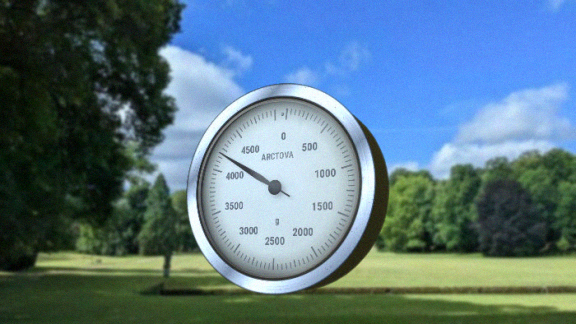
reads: 4200g
